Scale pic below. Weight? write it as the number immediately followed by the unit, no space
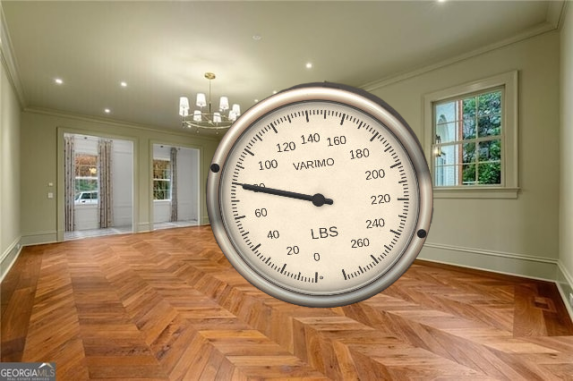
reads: 80lb
